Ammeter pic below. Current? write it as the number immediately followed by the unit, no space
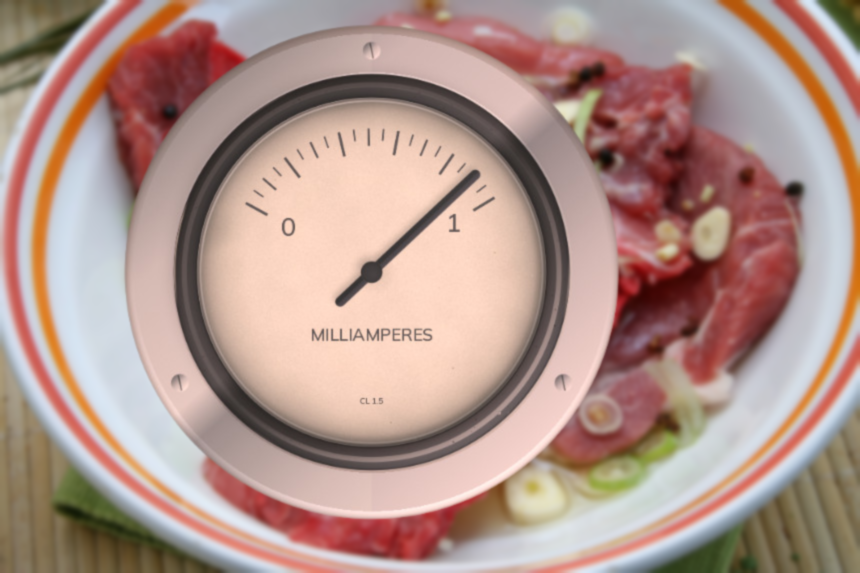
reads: 0.9mA
